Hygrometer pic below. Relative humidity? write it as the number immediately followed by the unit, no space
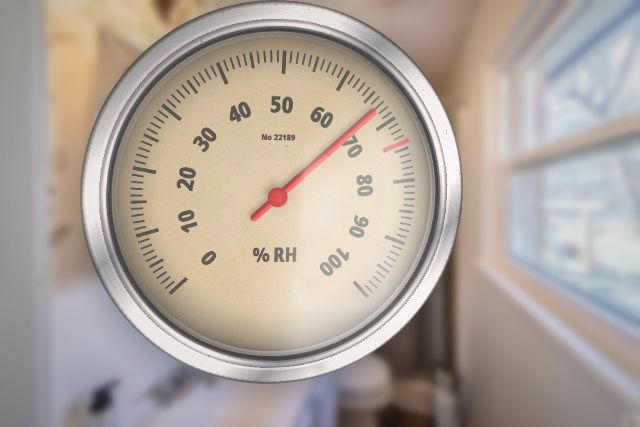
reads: 67%
